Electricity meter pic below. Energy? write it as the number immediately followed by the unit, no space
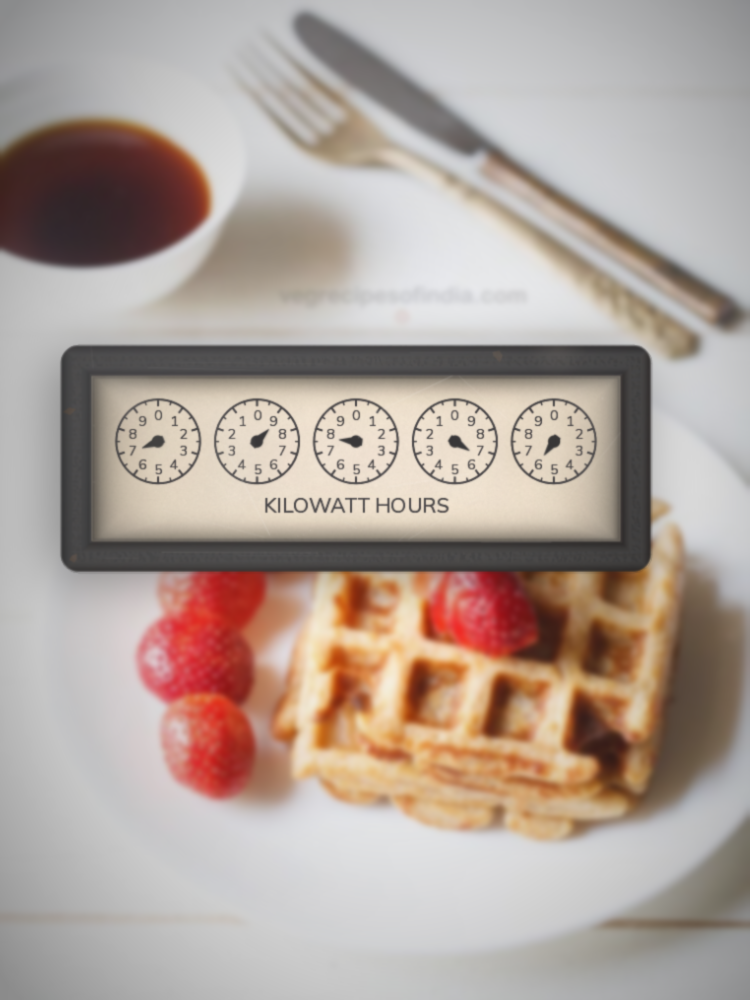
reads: 68766kWh
